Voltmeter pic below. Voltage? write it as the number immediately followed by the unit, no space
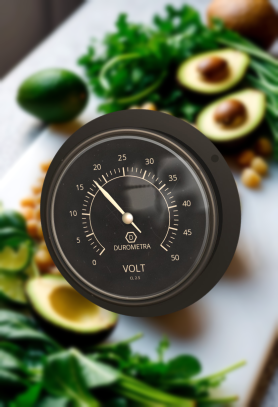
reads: 18V
